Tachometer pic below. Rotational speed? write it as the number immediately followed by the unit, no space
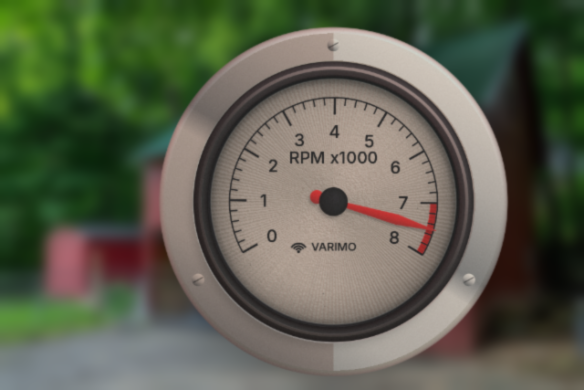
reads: 7500rpm
